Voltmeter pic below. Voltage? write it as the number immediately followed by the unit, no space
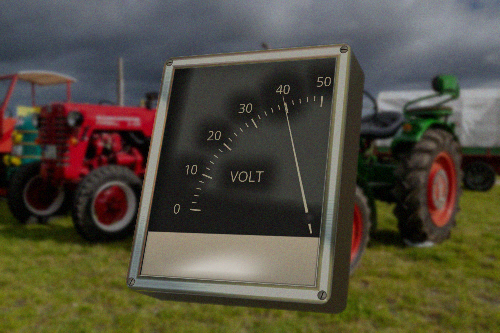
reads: 40V
